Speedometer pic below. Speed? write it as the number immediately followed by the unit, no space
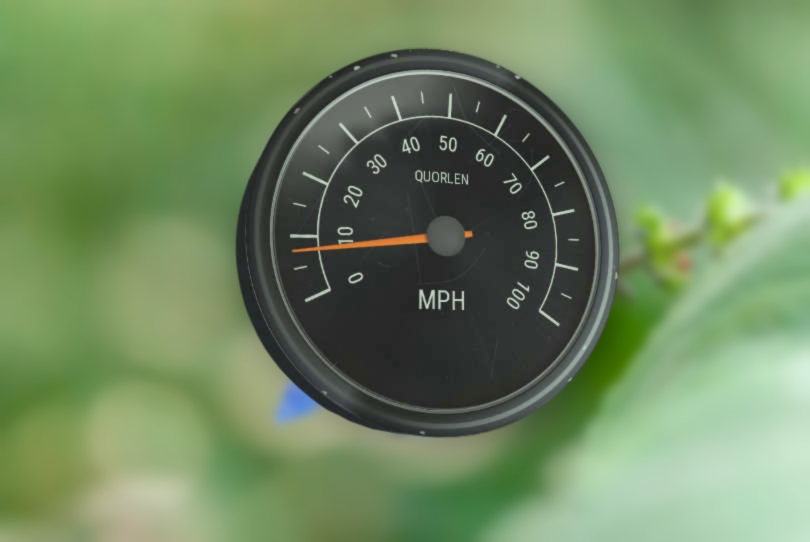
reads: 7.5mph
